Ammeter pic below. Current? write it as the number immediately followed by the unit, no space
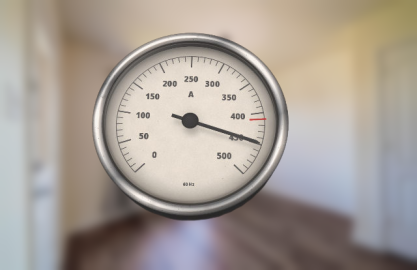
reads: 450A
